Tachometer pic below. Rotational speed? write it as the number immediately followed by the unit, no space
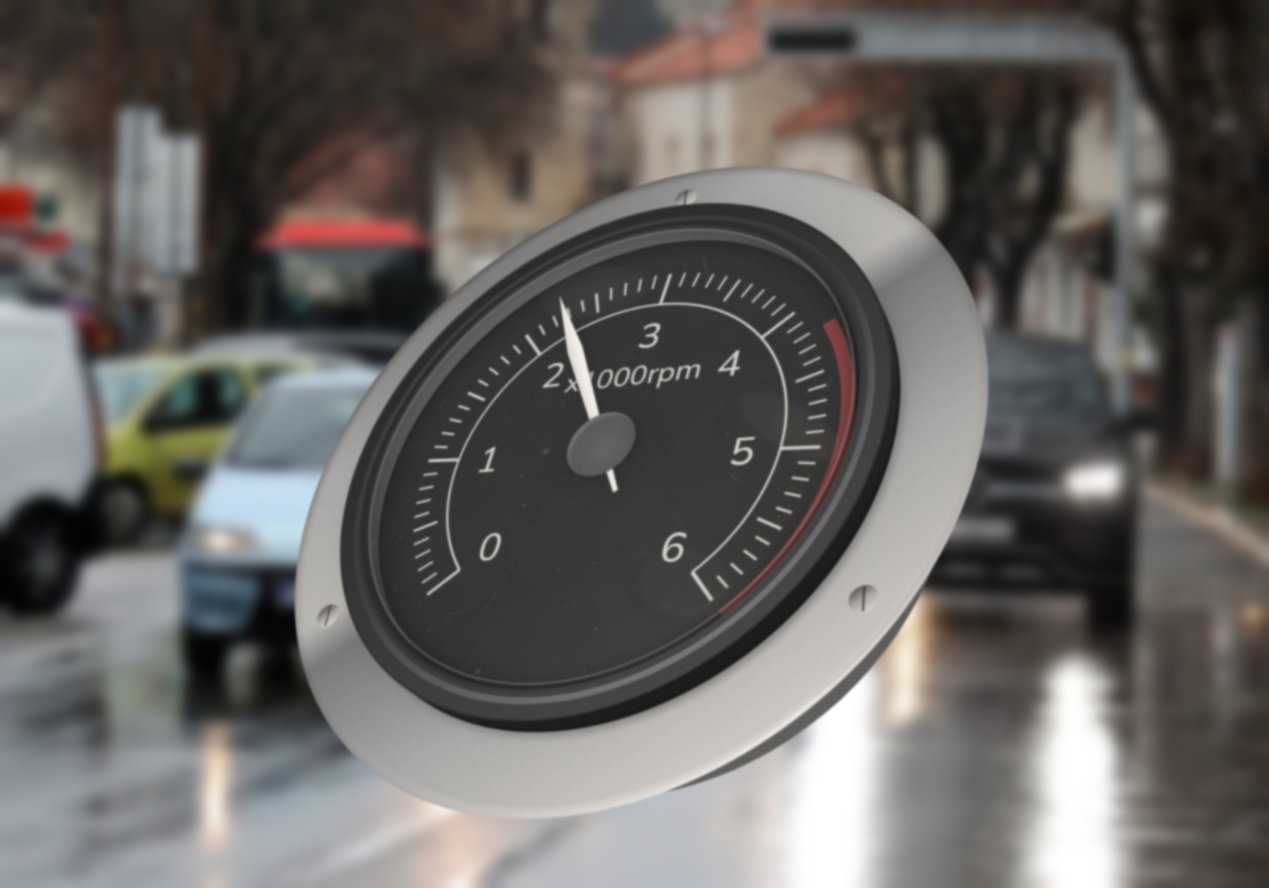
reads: 2300rpm
